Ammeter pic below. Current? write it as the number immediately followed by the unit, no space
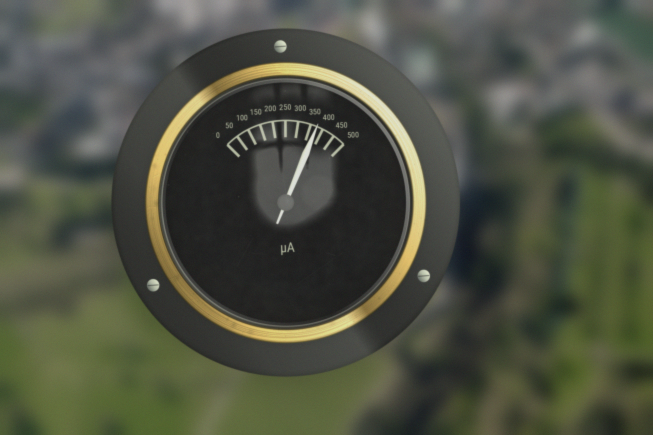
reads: 375µA
